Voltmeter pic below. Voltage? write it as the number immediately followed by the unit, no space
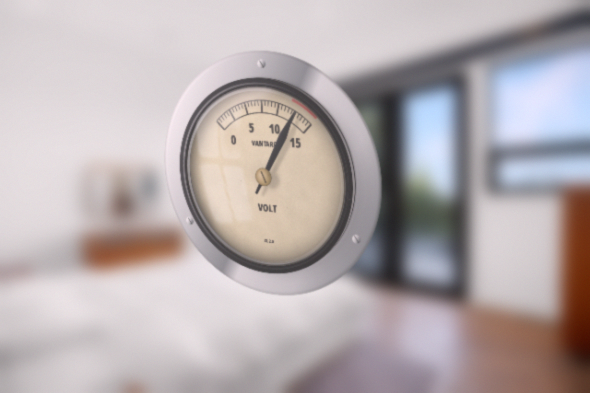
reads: 12.5V
